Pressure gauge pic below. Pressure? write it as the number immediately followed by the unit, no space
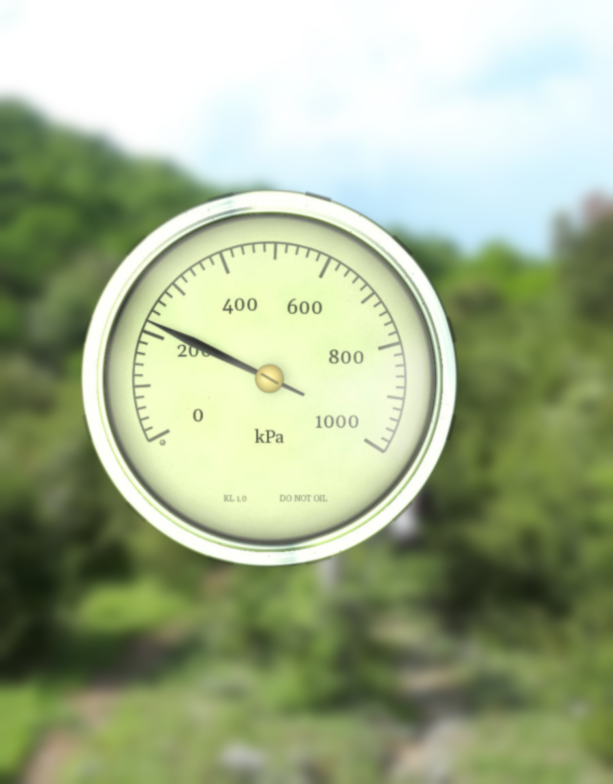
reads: 220kPa
